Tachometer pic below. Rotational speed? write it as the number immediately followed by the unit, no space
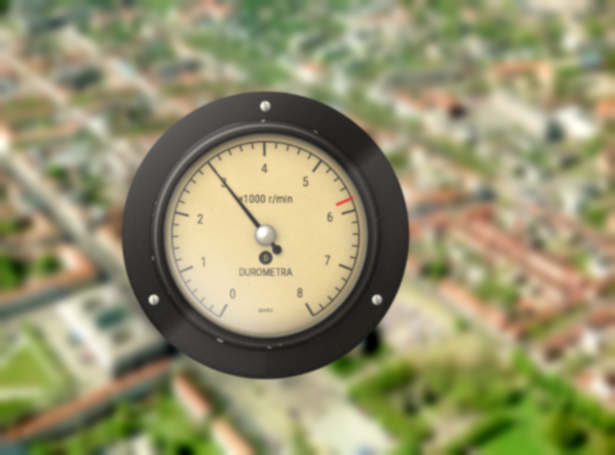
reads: 3000rpm
